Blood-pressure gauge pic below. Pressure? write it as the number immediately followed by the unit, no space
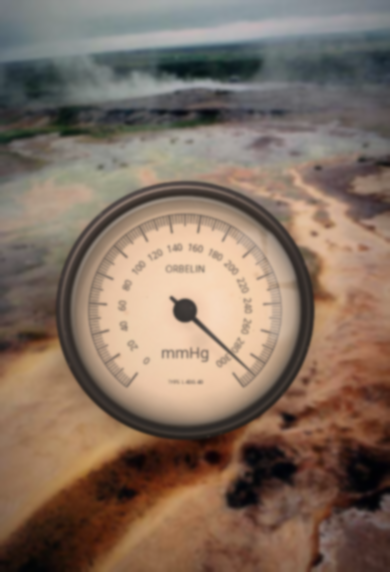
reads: 290mmHg
